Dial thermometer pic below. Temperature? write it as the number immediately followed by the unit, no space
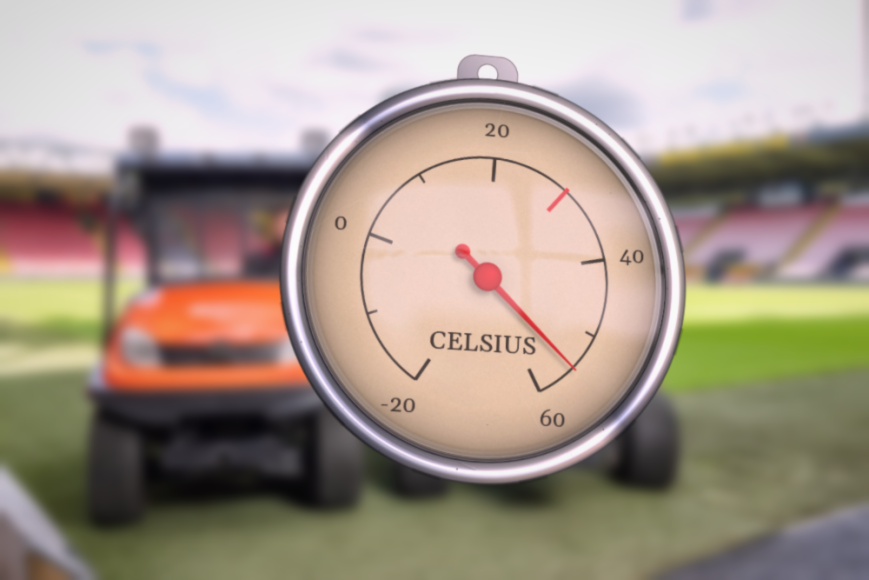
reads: 55°C
